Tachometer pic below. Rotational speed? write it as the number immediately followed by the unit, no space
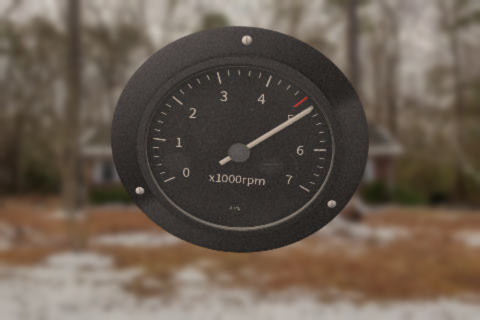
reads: 5000rpm
